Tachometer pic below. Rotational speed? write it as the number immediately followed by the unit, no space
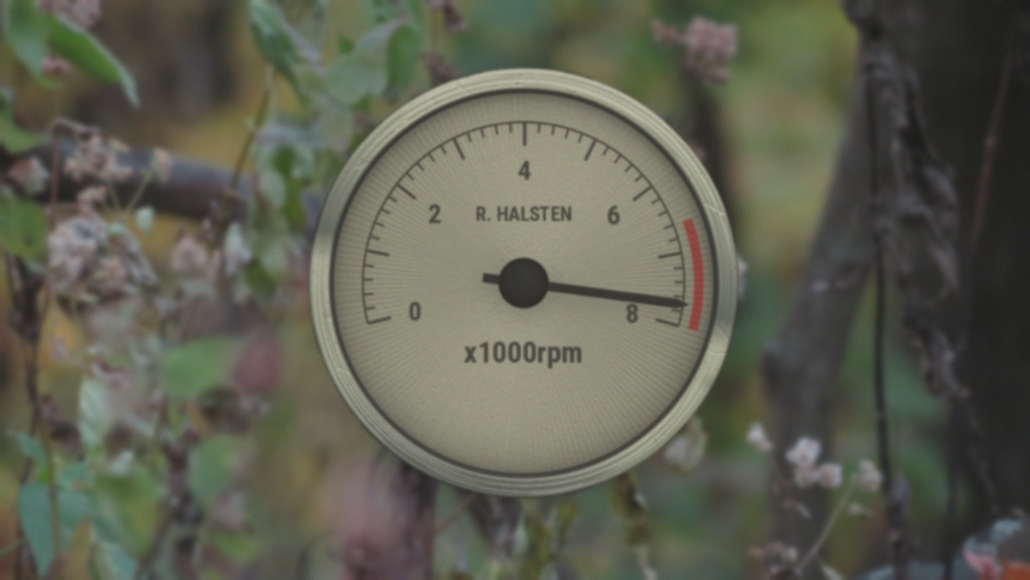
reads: 7700rpm
